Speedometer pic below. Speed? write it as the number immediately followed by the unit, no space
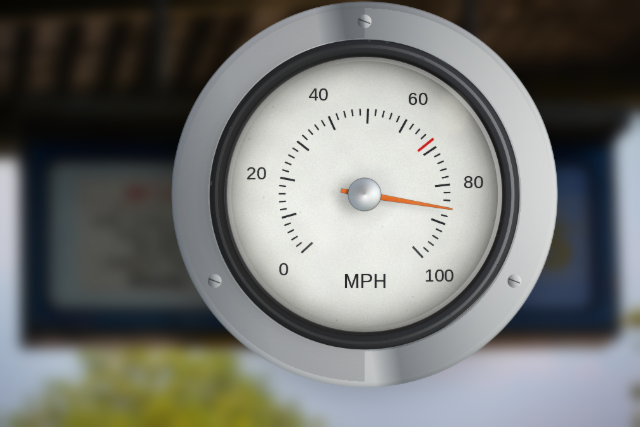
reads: 86mph
